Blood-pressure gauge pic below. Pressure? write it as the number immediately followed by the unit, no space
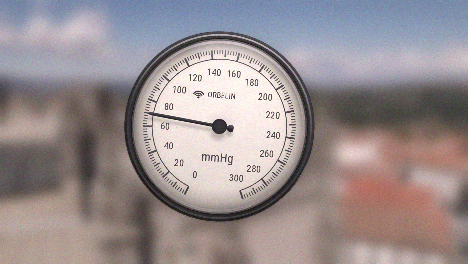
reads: 70mmHg
